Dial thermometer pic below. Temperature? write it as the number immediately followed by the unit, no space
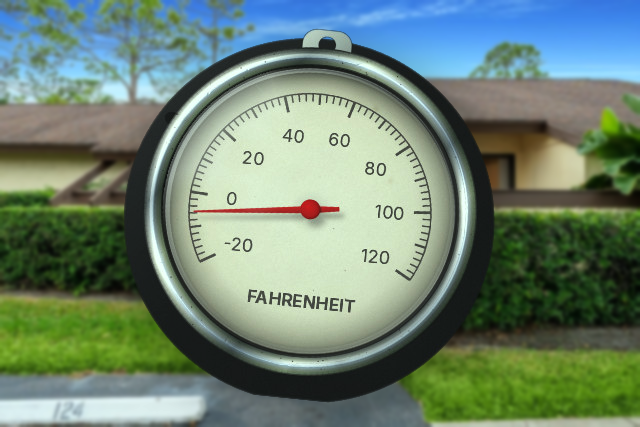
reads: -6°F
